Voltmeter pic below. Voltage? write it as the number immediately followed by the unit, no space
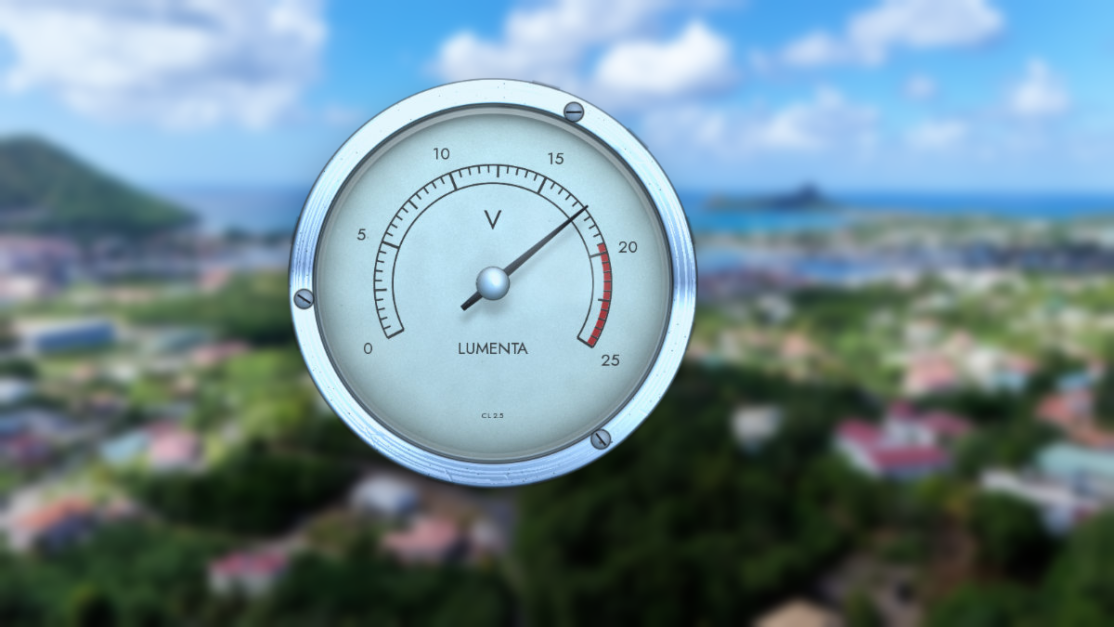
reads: 17.5V
